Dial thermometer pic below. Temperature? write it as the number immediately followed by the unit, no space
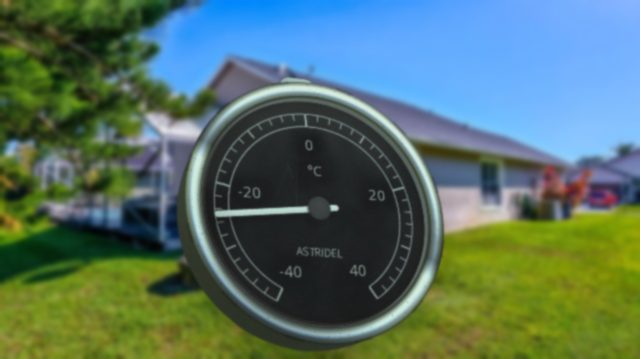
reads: -25°C
